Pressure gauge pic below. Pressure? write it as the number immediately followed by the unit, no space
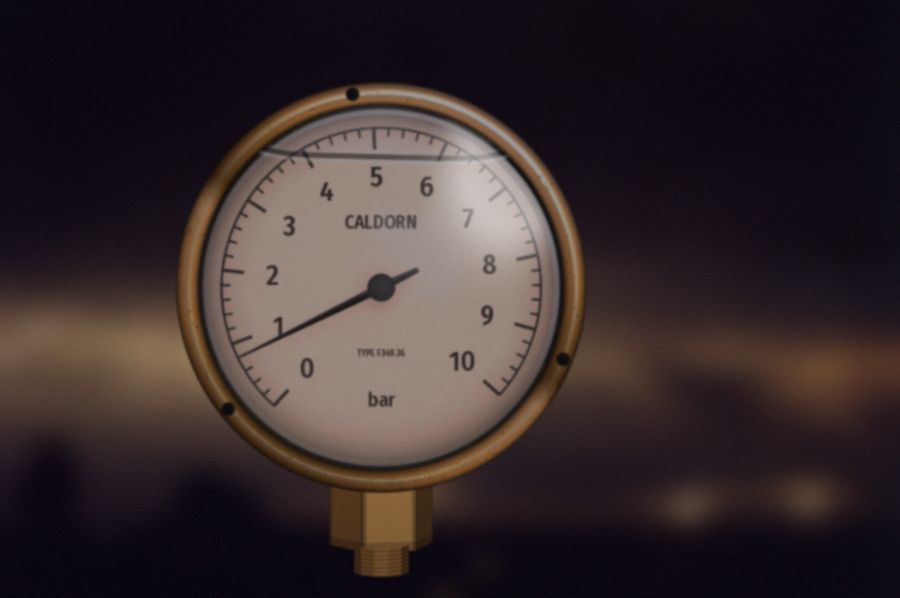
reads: 0.8bar
